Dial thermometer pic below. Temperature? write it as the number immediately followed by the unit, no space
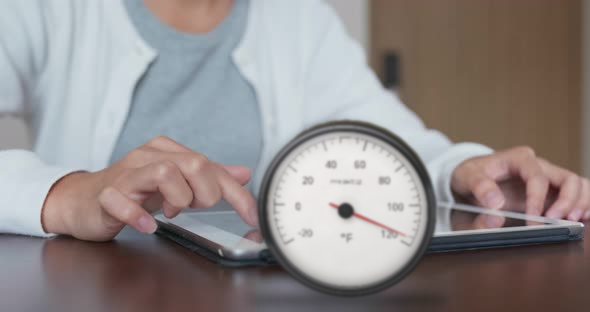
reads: 116°F
